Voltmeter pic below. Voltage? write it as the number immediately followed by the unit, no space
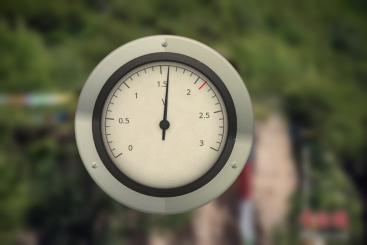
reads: 1.6V
